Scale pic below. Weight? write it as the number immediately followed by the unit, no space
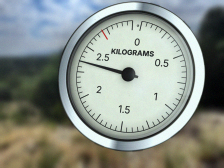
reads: 2.35kg
